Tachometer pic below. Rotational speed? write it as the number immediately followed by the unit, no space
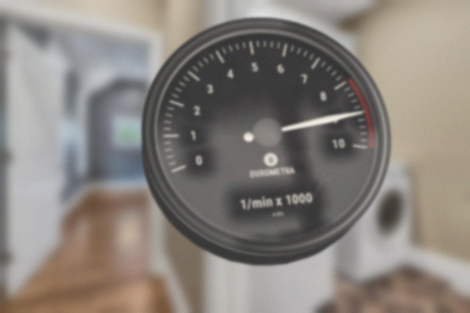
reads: 9000rpm
